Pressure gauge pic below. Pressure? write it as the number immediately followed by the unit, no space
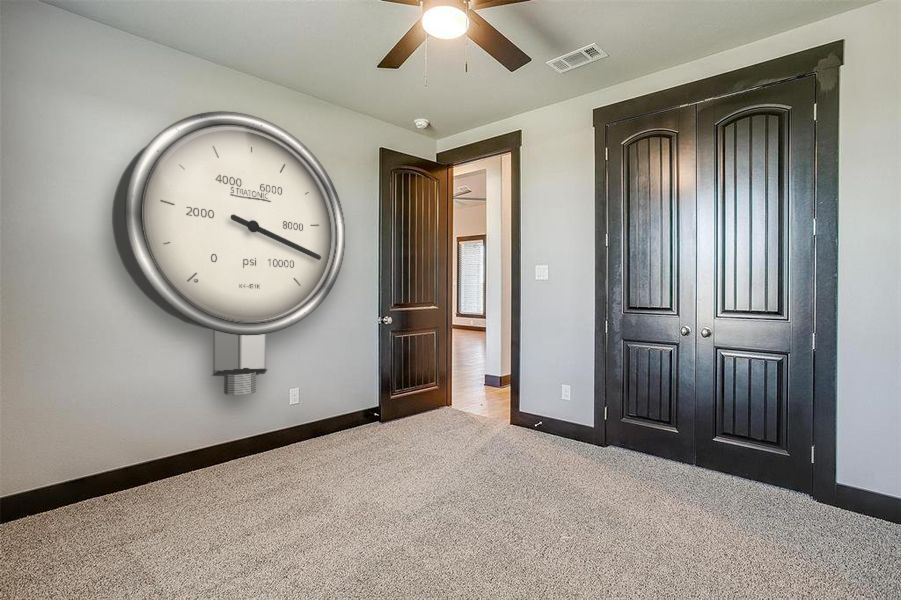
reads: 9000psi
